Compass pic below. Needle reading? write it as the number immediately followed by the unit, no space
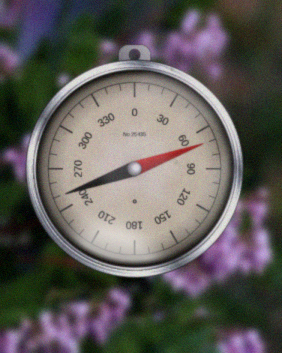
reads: 70°
